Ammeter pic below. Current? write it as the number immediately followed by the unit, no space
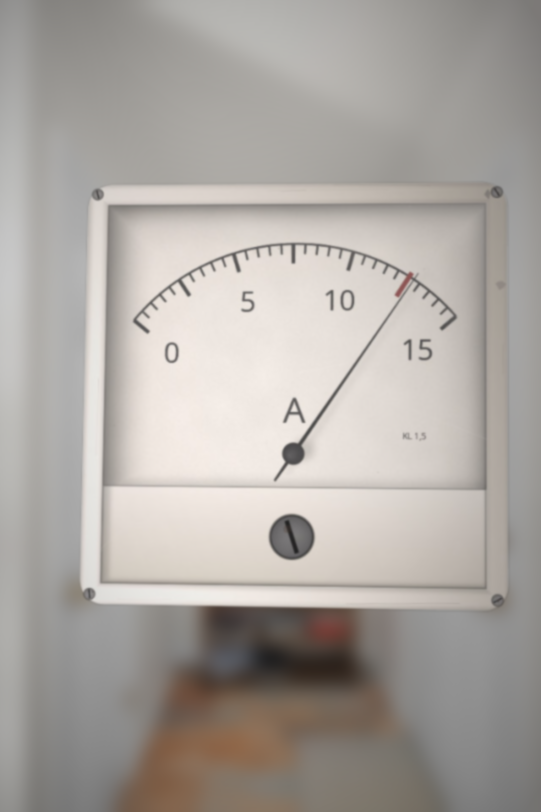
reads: 12.75A
